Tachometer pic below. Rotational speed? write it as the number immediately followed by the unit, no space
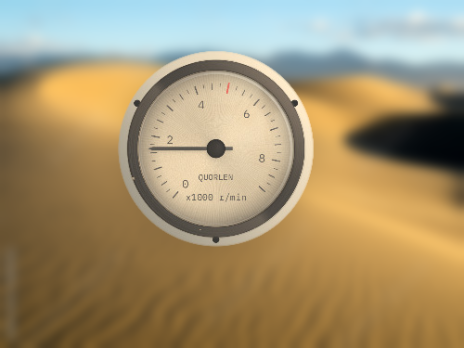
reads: 1625rpm
